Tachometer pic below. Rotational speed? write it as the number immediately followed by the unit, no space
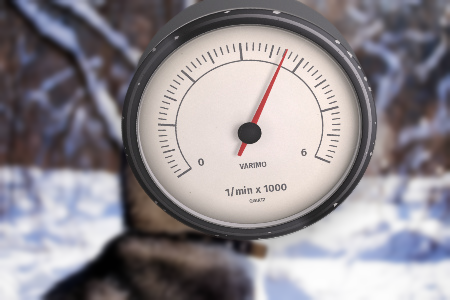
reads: 3700rpm
